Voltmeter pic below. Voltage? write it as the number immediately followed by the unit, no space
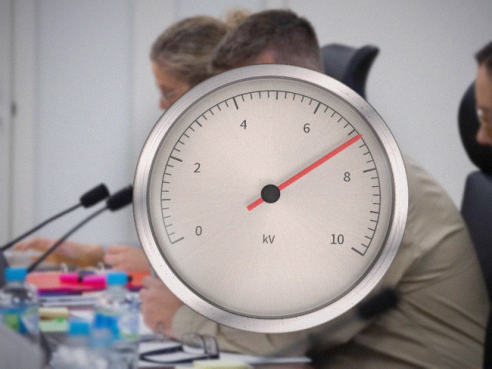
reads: 7.2kV
